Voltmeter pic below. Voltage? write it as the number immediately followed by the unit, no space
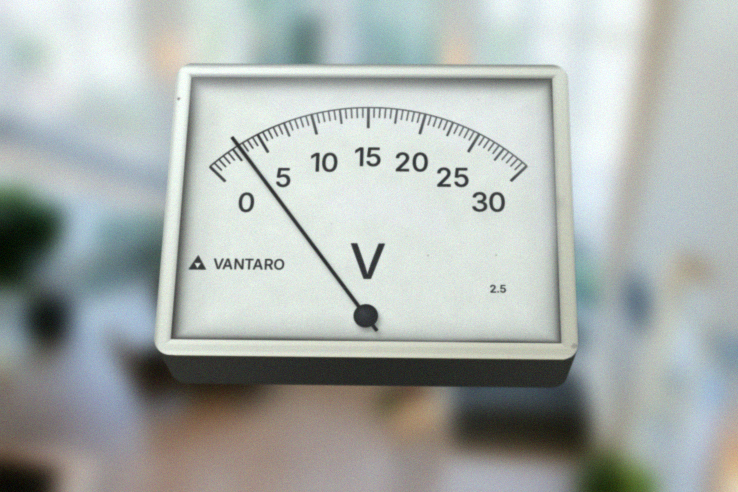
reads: 3V
